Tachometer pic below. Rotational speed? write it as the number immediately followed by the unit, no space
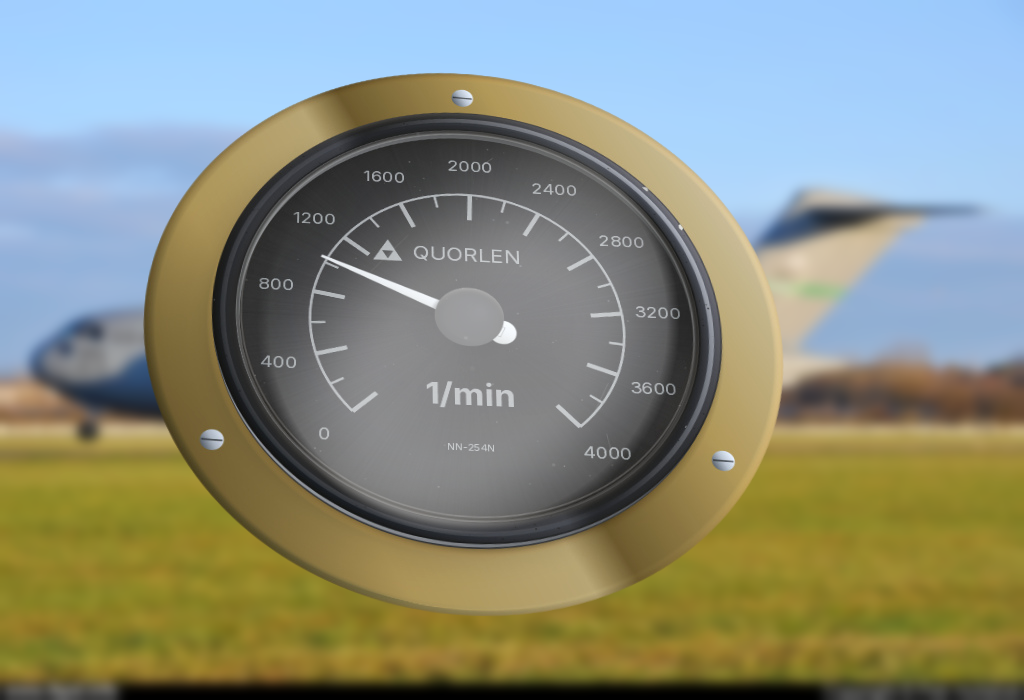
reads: 1000rpm
